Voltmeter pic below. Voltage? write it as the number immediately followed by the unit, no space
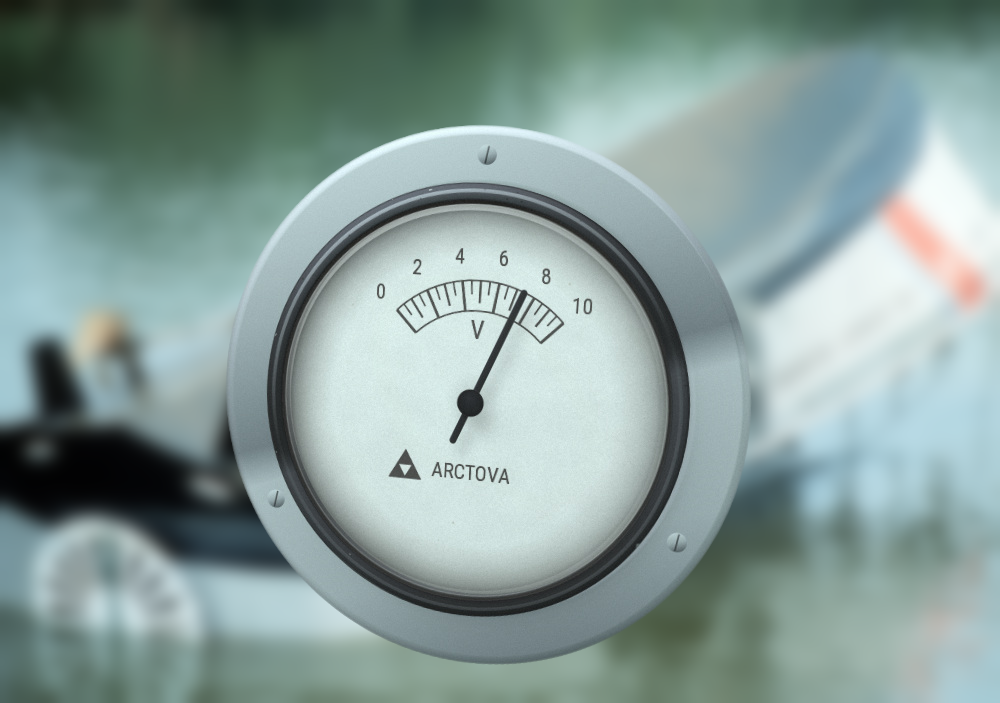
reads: 7.5V
